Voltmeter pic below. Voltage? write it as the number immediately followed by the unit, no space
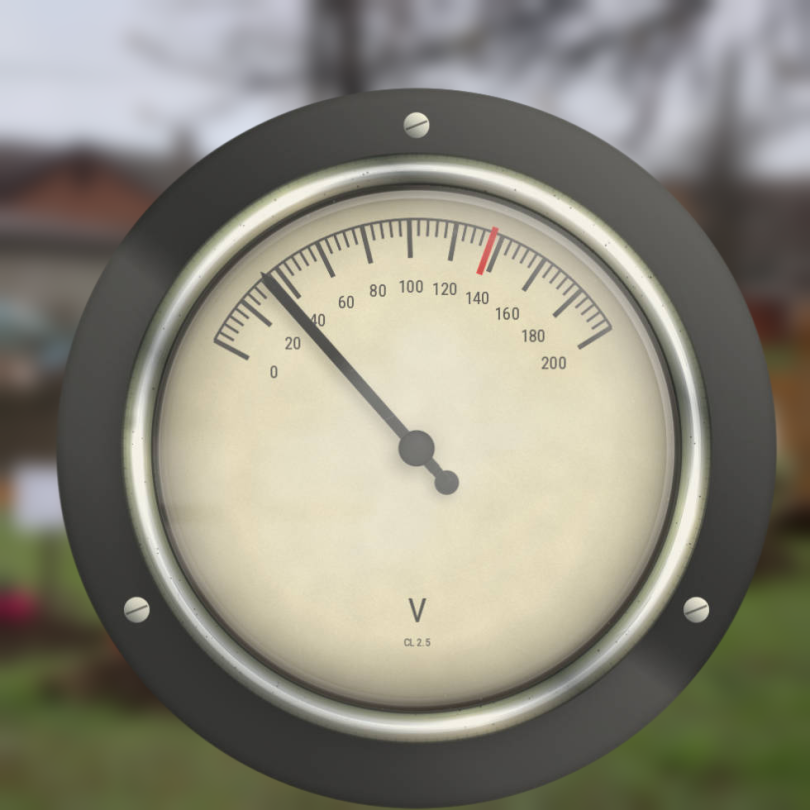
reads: 34V
